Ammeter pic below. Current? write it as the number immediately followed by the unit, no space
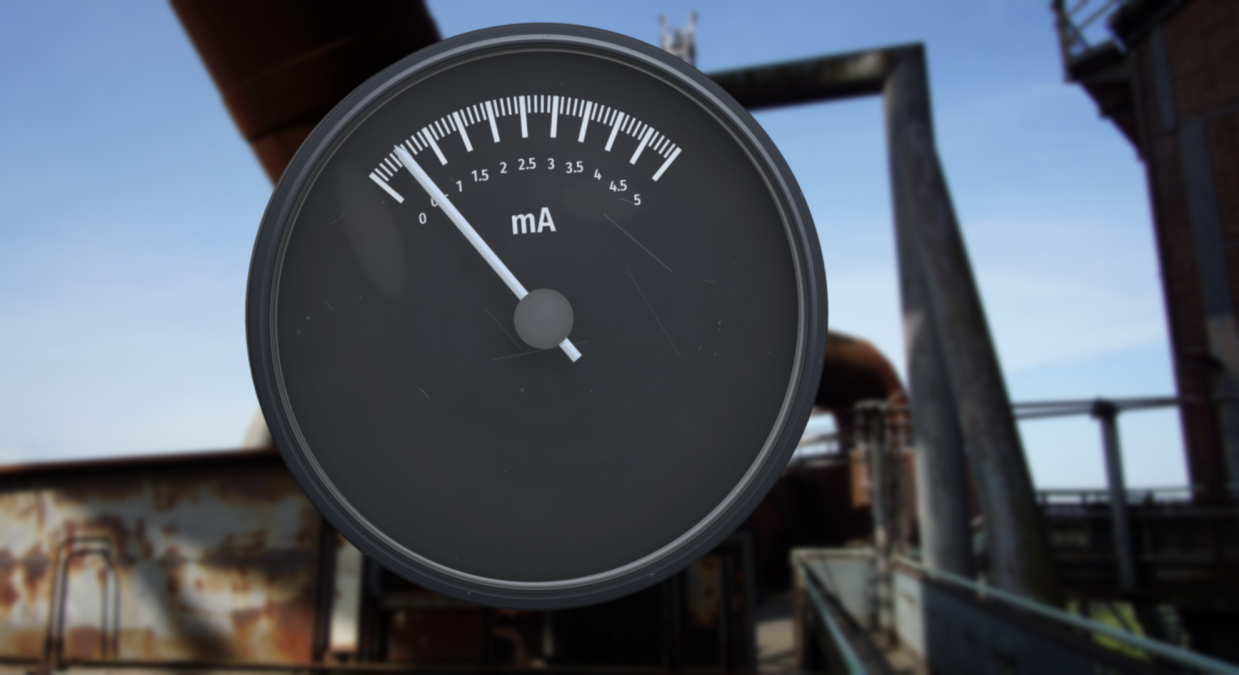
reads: 0.5mA
